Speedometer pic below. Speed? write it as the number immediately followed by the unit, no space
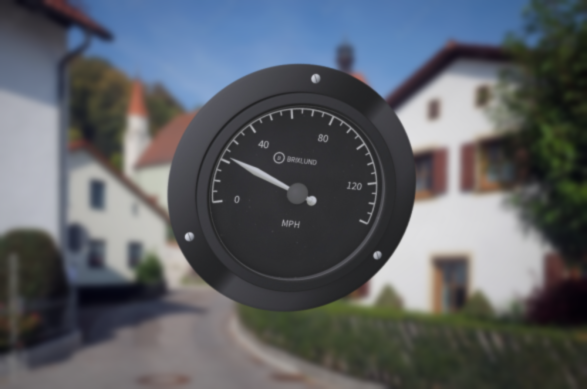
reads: 22.5mph
